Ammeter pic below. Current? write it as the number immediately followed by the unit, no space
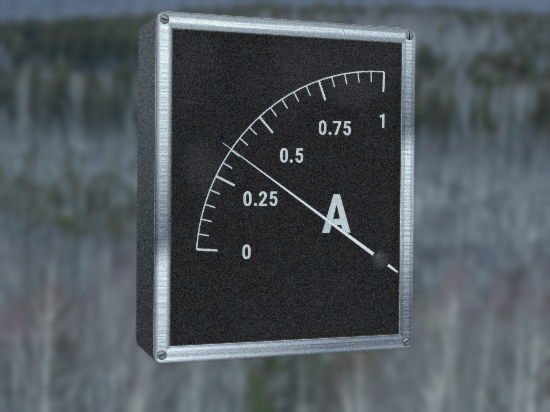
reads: 0.35A
